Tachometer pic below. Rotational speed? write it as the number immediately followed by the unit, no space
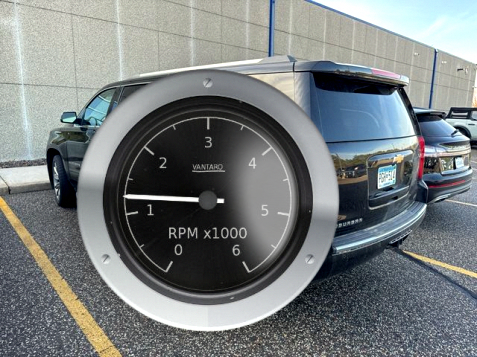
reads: 1250rpm
